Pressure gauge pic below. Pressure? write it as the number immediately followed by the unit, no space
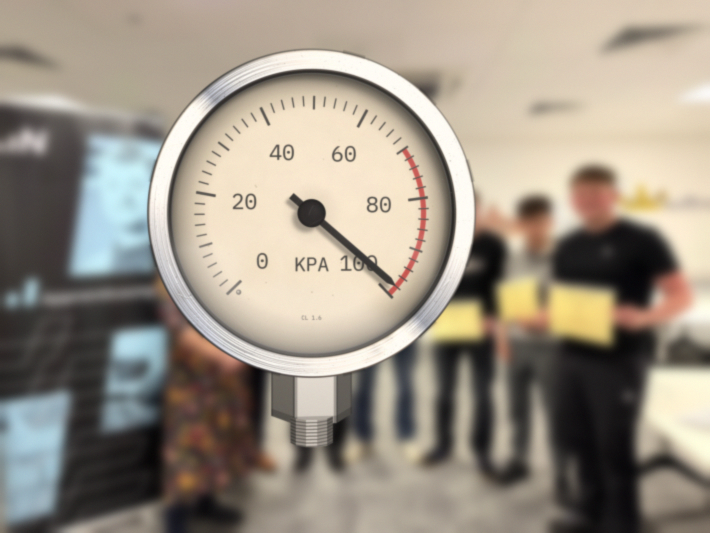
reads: 98kPa
